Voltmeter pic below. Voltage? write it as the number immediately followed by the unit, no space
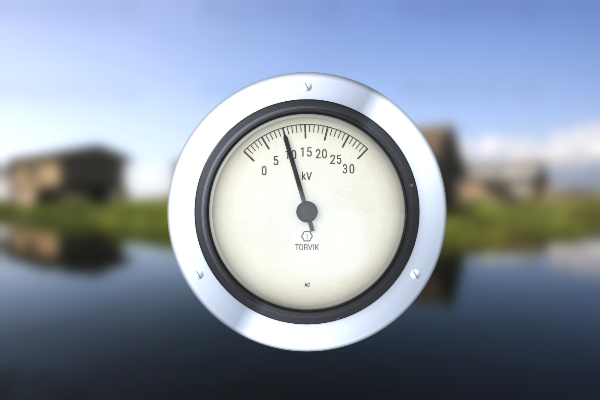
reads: 10kV
